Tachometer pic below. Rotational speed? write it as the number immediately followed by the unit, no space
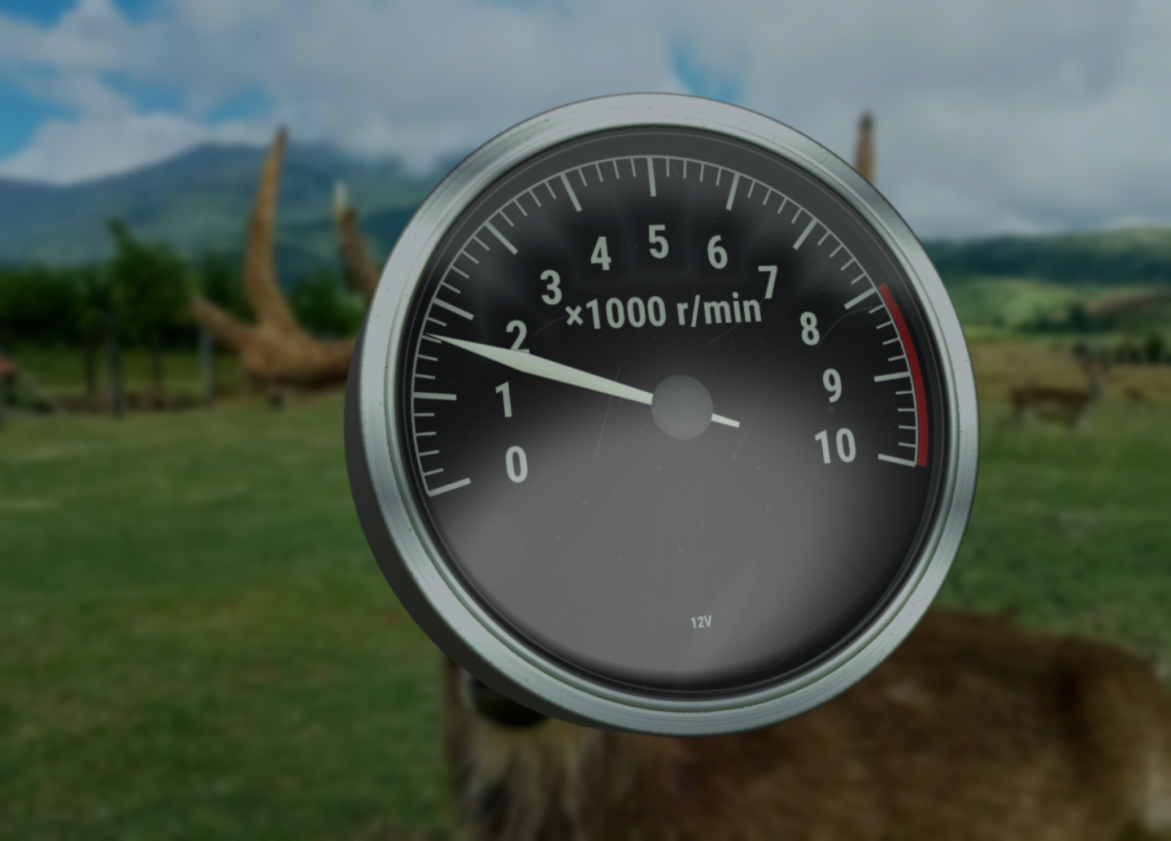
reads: 1600rpm
